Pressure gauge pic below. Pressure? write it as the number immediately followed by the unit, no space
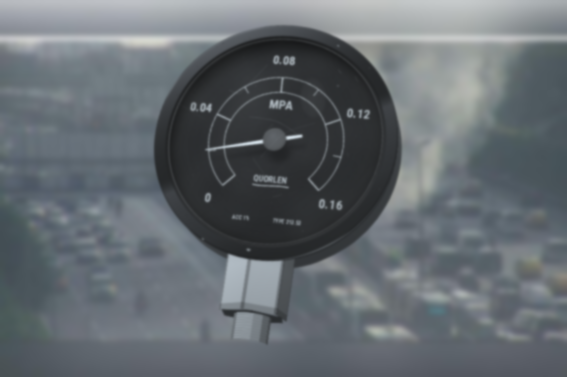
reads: 0.02MPa
